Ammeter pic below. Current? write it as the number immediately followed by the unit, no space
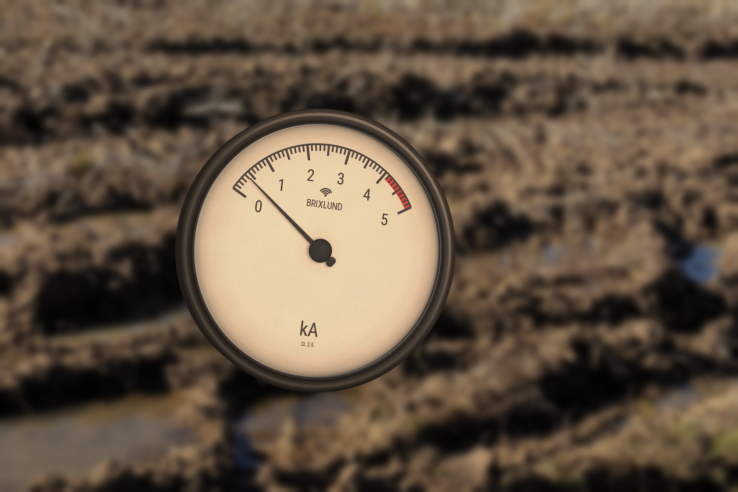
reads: 0.4kA
